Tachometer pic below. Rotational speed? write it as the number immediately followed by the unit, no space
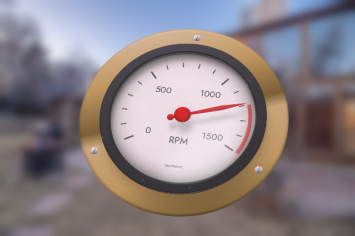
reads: 1200rpm
